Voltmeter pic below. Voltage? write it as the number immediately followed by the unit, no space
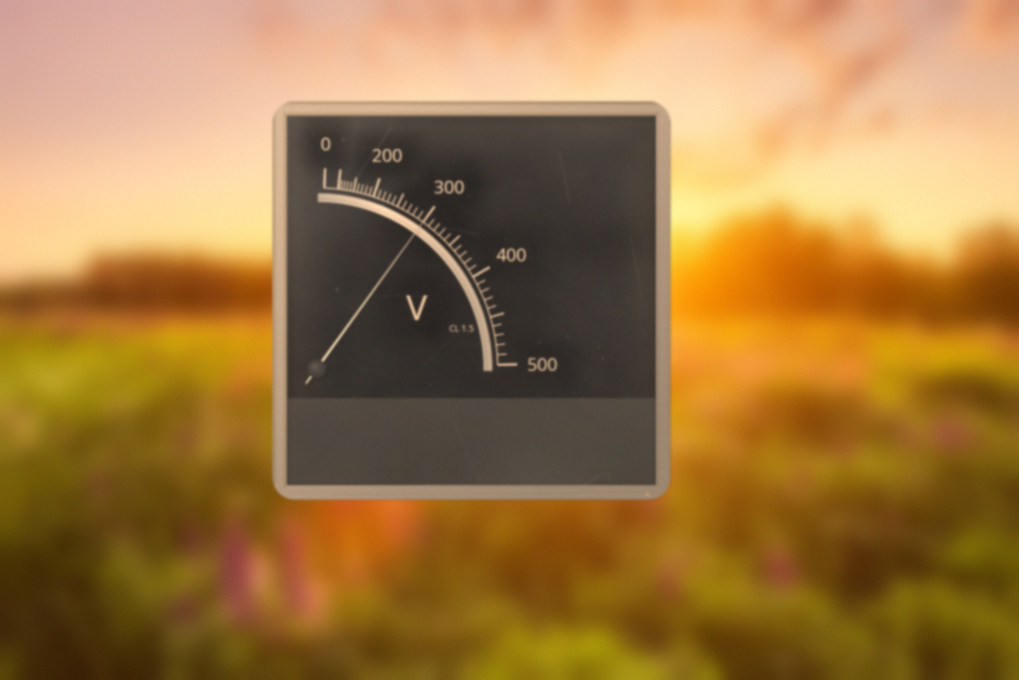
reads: 300V
